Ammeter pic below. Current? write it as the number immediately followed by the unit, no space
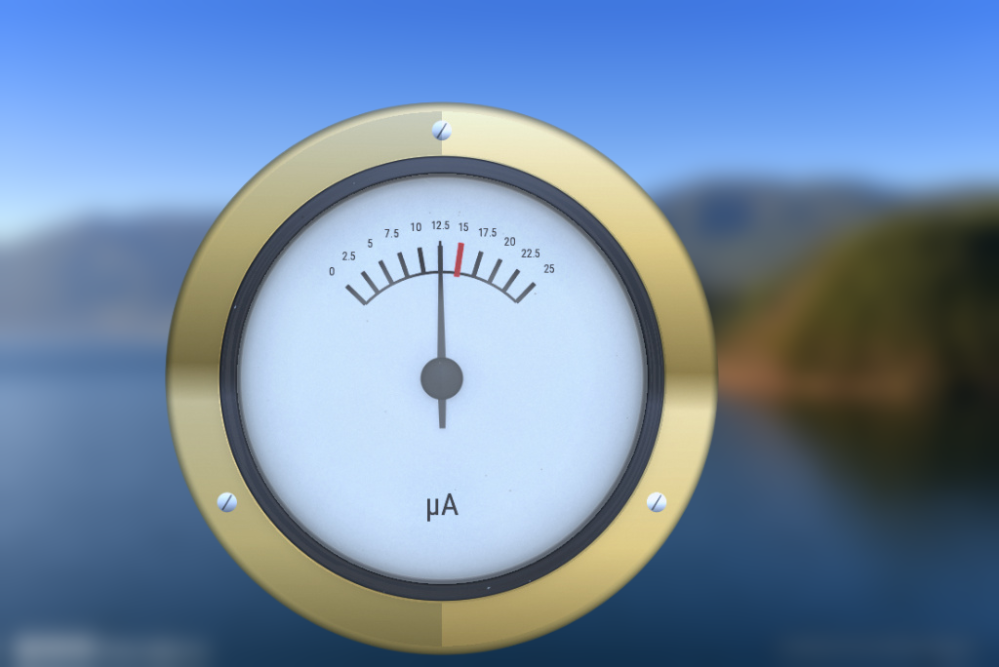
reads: 12.5µA
